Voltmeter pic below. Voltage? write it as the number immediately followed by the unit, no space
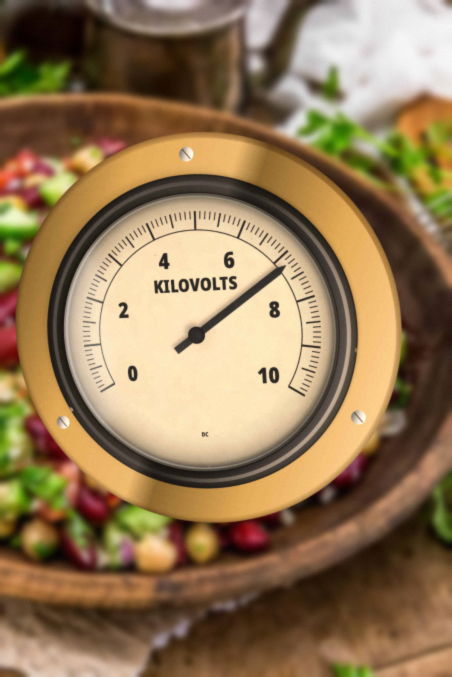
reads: 7.2kV
